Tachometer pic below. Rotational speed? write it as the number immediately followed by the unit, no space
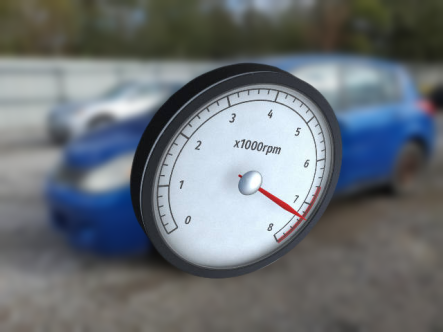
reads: 7300rpm
